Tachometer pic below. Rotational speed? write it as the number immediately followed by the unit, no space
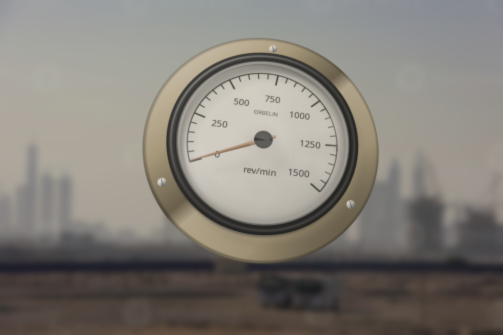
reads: 0rpm
